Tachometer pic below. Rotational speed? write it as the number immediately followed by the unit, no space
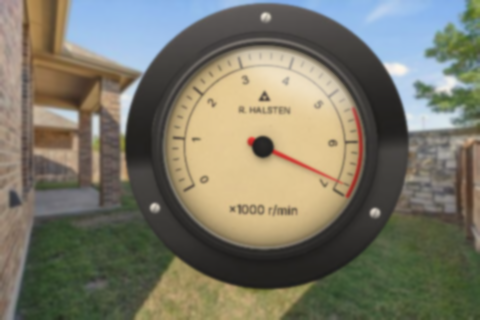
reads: 6800rpm
